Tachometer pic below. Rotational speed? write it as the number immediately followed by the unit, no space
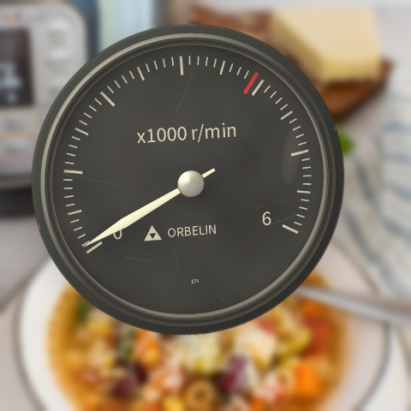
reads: 100rpm
